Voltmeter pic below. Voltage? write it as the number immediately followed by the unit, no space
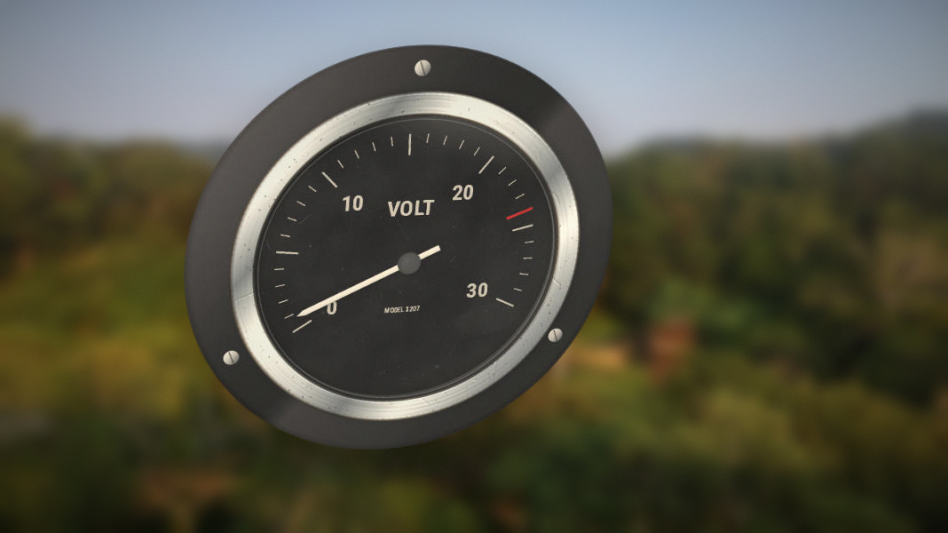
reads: 1V
